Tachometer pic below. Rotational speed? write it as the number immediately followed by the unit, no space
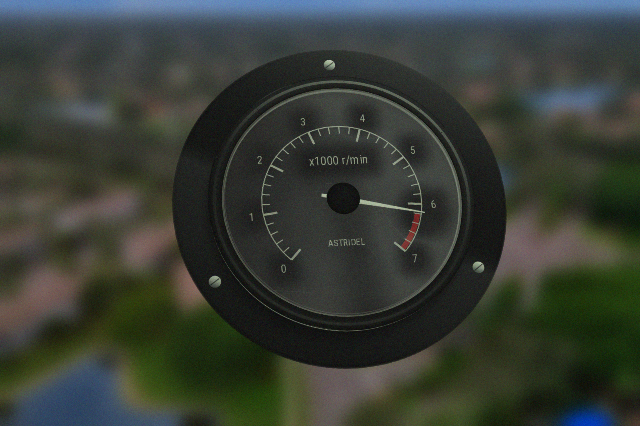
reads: 6200rpm
